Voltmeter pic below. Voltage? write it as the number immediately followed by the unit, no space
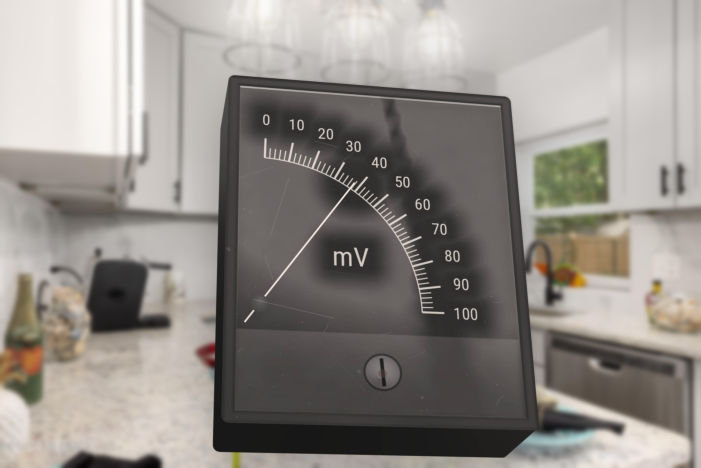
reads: 38mV
